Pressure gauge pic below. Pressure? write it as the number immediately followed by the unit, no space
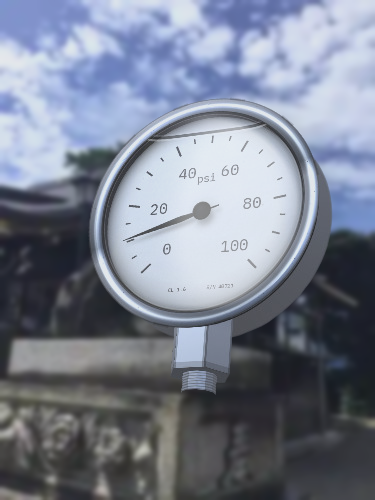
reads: 10psi
